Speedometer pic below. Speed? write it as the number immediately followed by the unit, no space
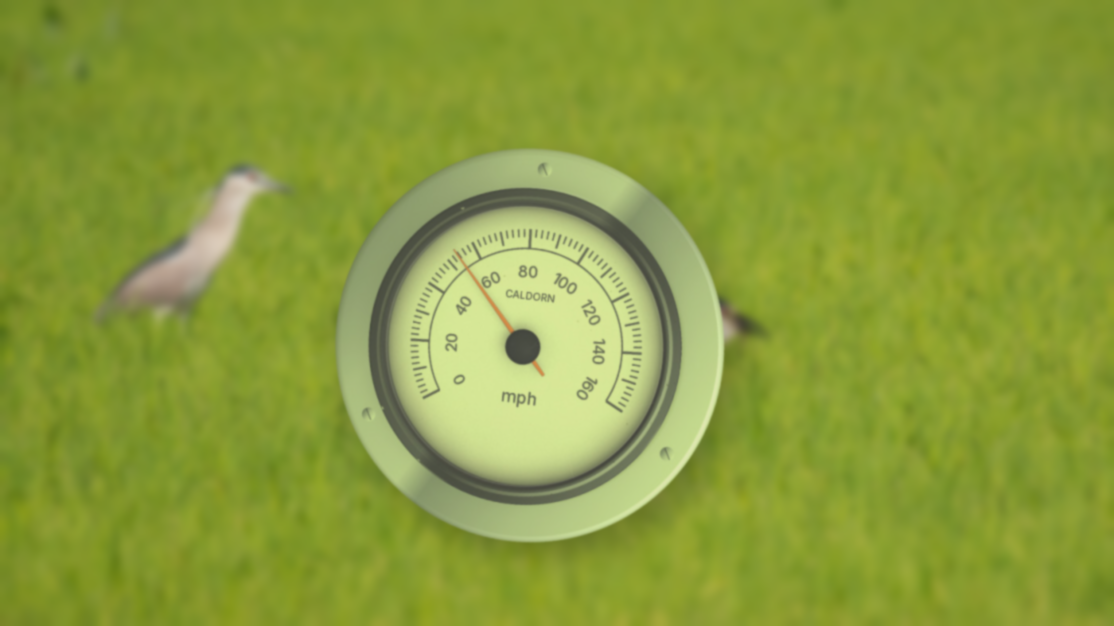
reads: 54mph
